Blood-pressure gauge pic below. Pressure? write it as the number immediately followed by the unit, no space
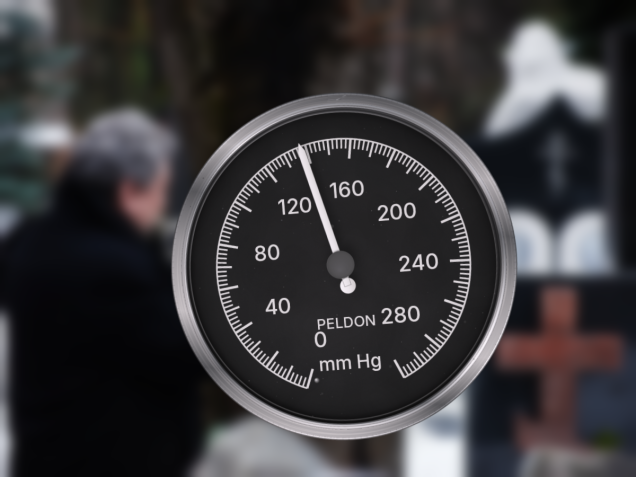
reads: 138mmHg
